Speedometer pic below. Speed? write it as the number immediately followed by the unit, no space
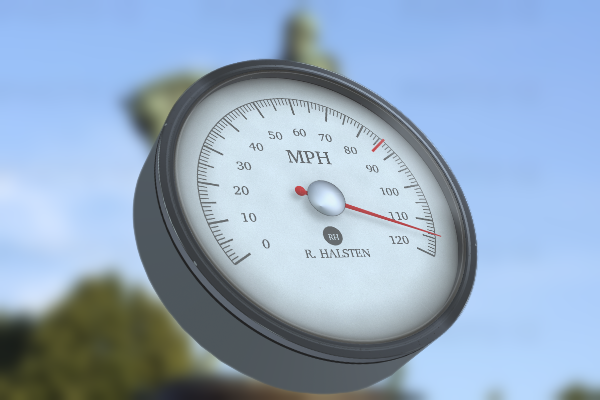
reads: 115mph
